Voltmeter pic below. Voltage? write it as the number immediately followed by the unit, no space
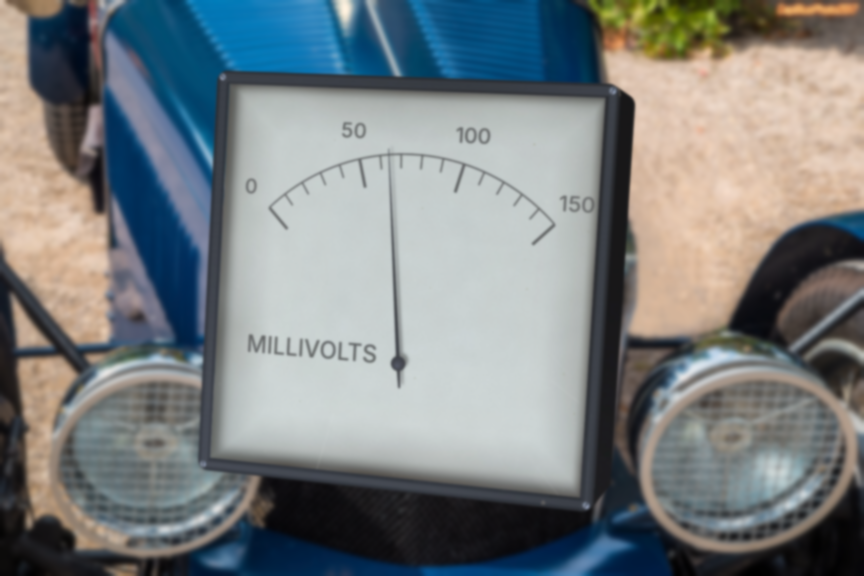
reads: 65mV
